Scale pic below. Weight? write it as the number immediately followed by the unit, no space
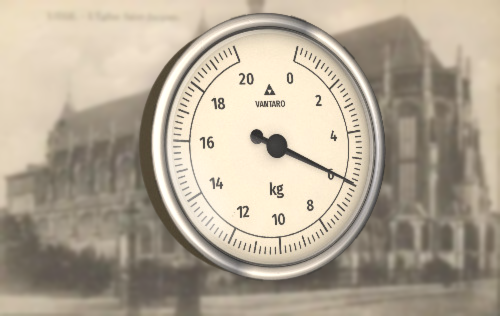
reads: 6kg
